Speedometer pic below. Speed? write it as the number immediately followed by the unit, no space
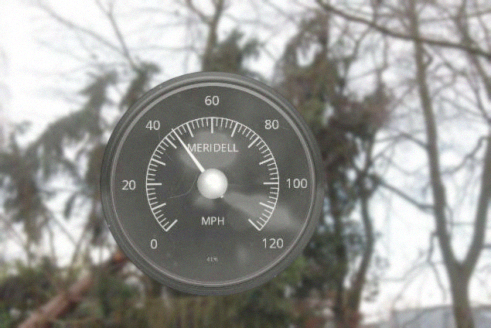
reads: 44mph
